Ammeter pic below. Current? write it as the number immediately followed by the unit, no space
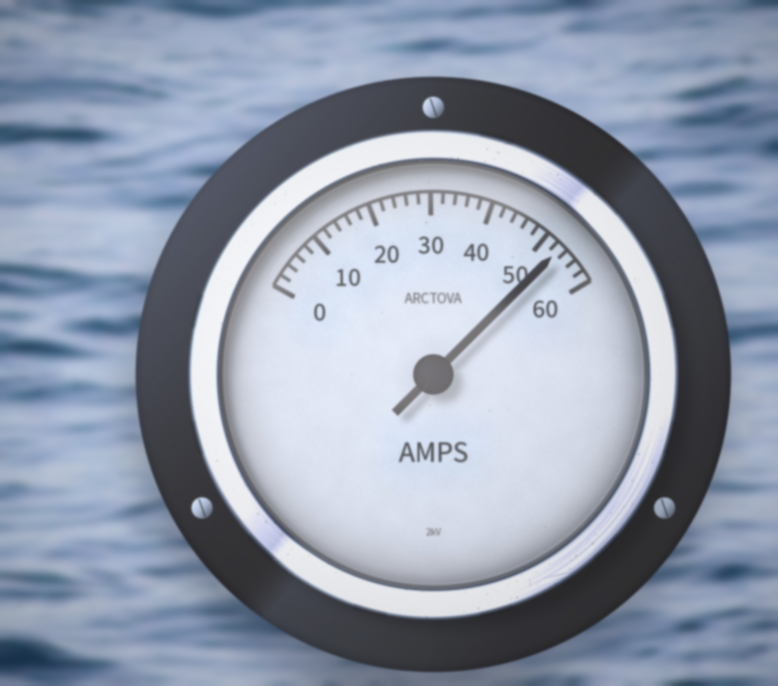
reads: 53A
